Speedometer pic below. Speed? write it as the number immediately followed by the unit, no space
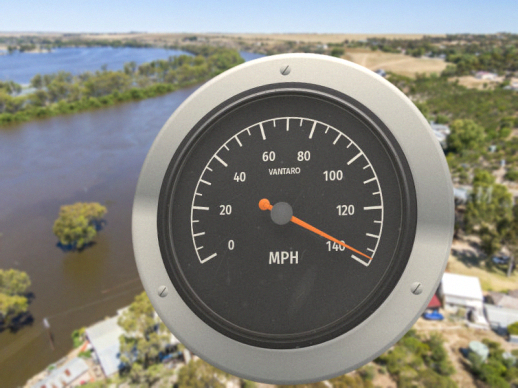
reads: 137.5mph
